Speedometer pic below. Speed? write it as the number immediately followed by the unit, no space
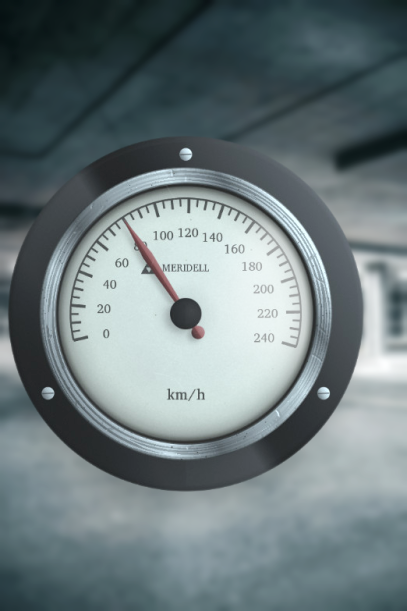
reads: 80km/h
